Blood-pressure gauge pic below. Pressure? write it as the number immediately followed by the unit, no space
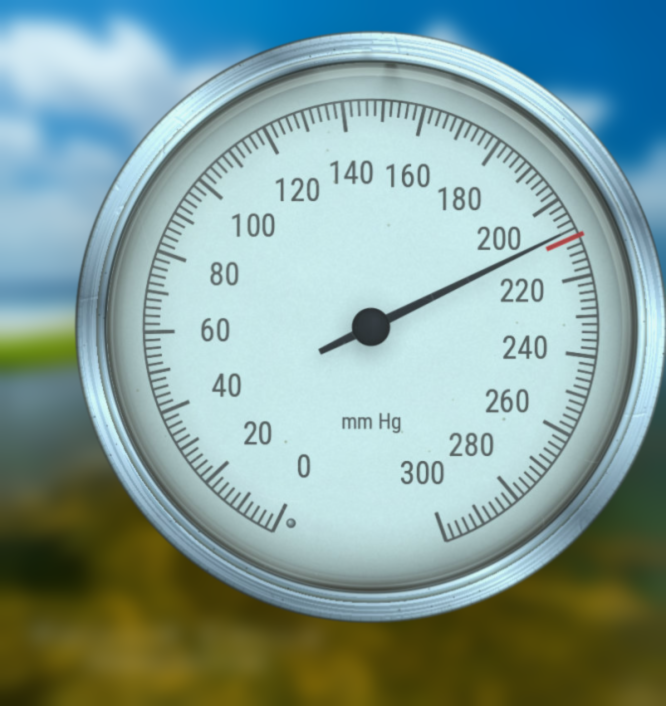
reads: 208mmHg
